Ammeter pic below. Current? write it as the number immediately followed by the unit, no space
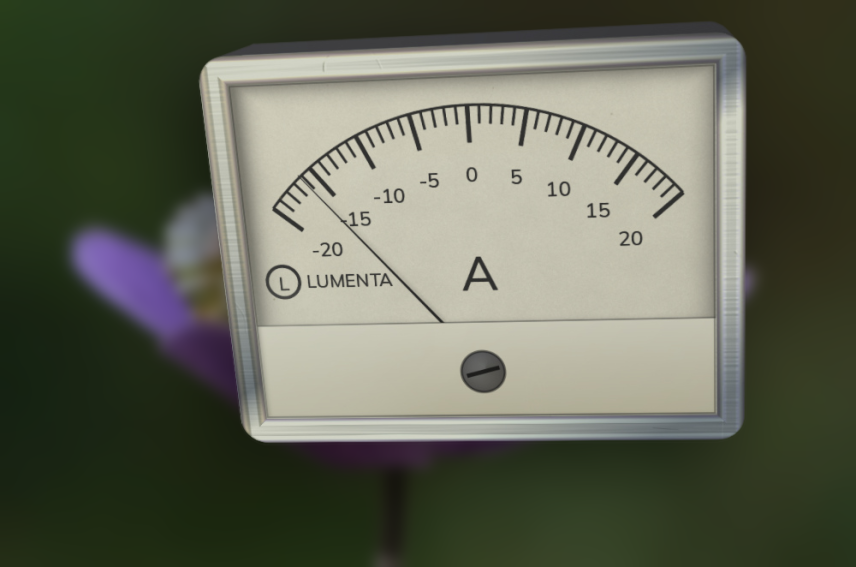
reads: -16A
